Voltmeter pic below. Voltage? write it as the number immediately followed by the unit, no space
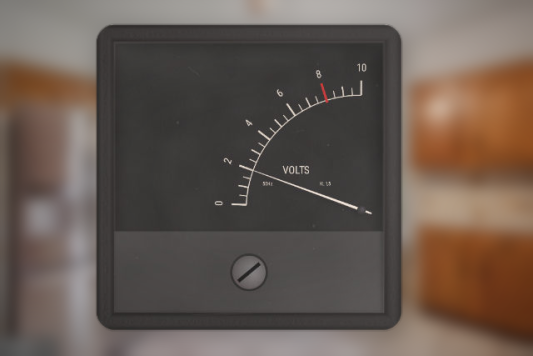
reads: 2V
